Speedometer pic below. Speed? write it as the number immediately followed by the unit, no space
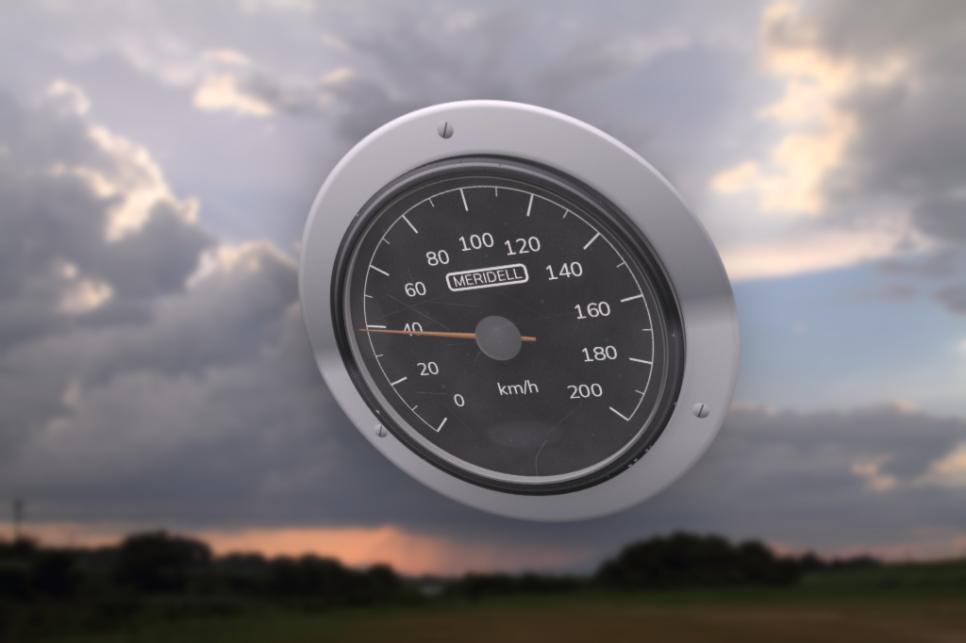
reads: 40km/h
